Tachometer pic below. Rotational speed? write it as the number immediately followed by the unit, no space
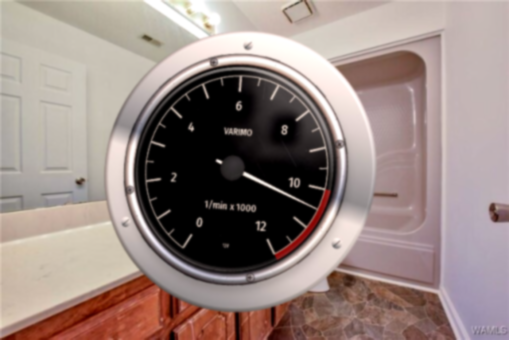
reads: 10500rpm
